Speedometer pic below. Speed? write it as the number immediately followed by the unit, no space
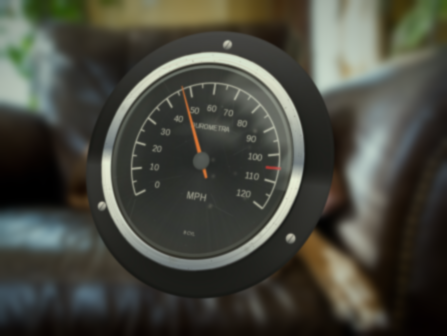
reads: 47.5mph
